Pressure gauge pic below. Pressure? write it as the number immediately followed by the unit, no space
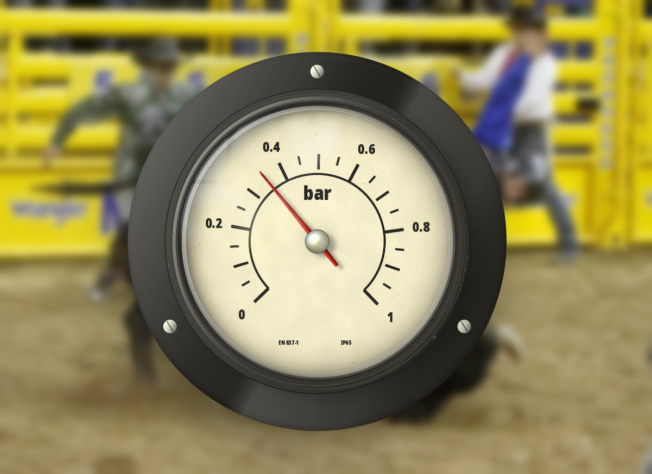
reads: 0.35bar
